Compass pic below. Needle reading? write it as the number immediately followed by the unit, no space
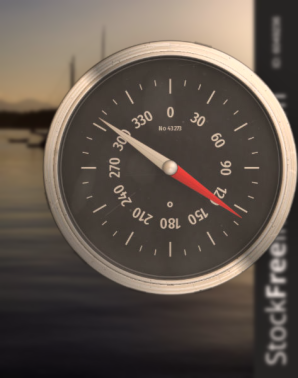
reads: 125°
